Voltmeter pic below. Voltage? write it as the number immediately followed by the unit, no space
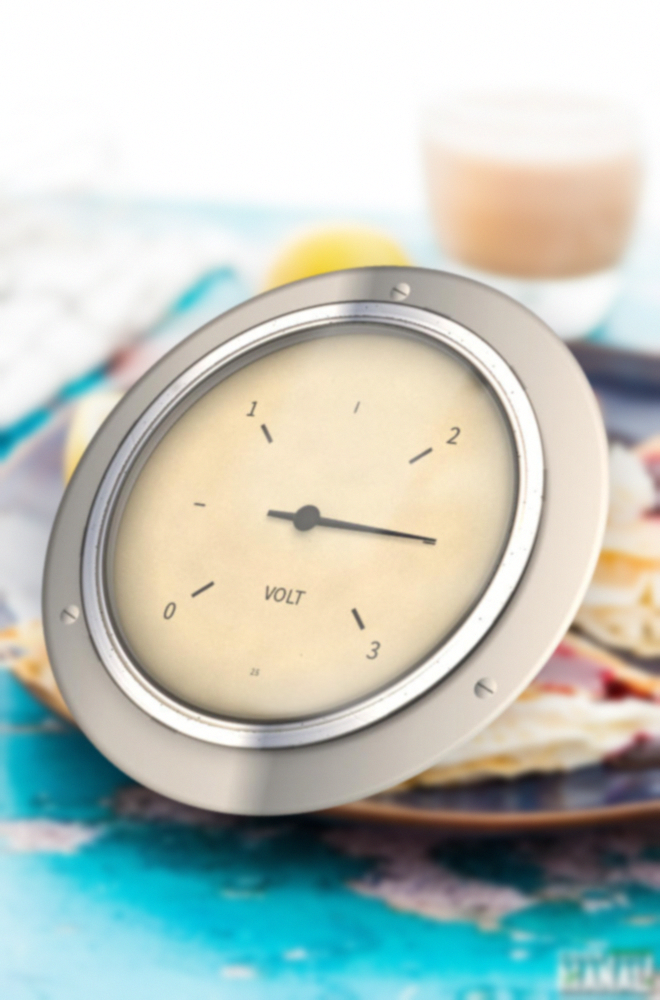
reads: 2.5V
